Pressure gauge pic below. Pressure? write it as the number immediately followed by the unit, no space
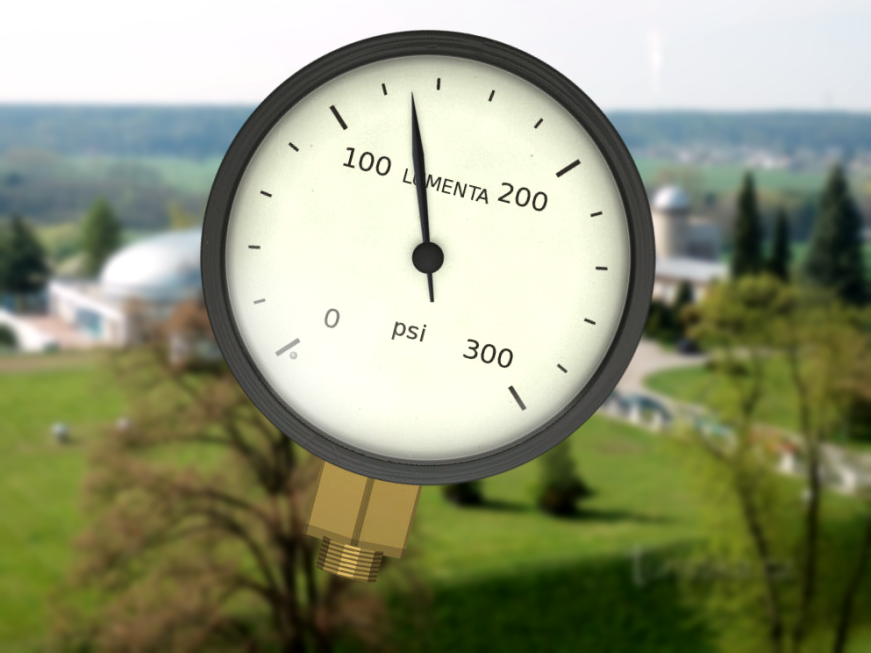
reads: 130psi
